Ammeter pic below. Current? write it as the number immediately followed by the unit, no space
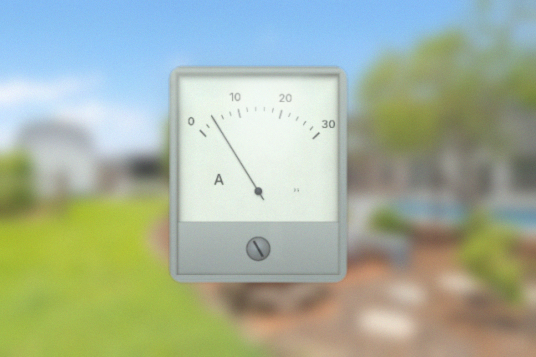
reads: 4A
